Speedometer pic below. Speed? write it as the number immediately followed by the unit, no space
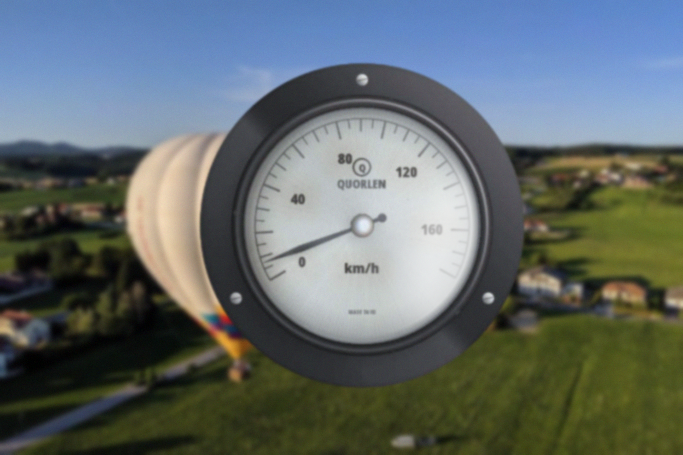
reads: 7.5km/h
